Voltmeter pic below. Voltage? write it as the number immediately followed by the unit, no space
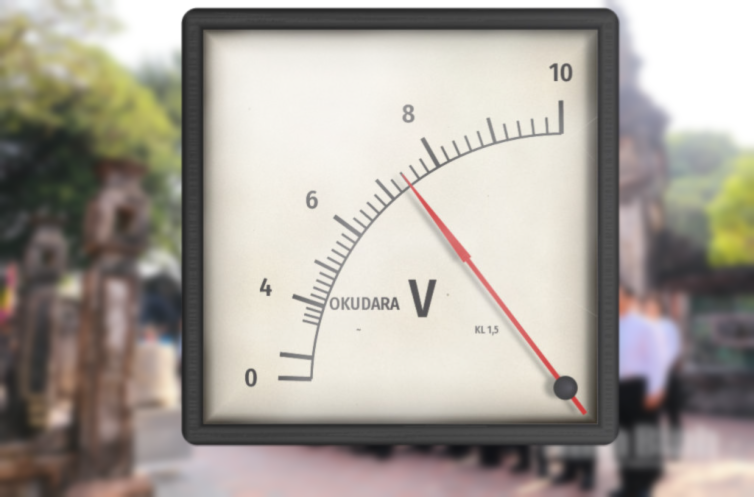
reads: 7.4V
